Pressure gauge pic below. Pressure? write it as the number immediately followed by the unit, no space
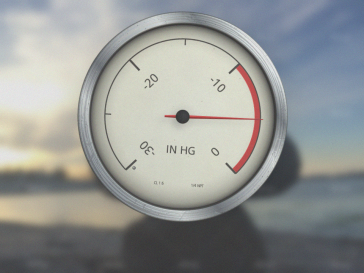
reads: -5inHg
